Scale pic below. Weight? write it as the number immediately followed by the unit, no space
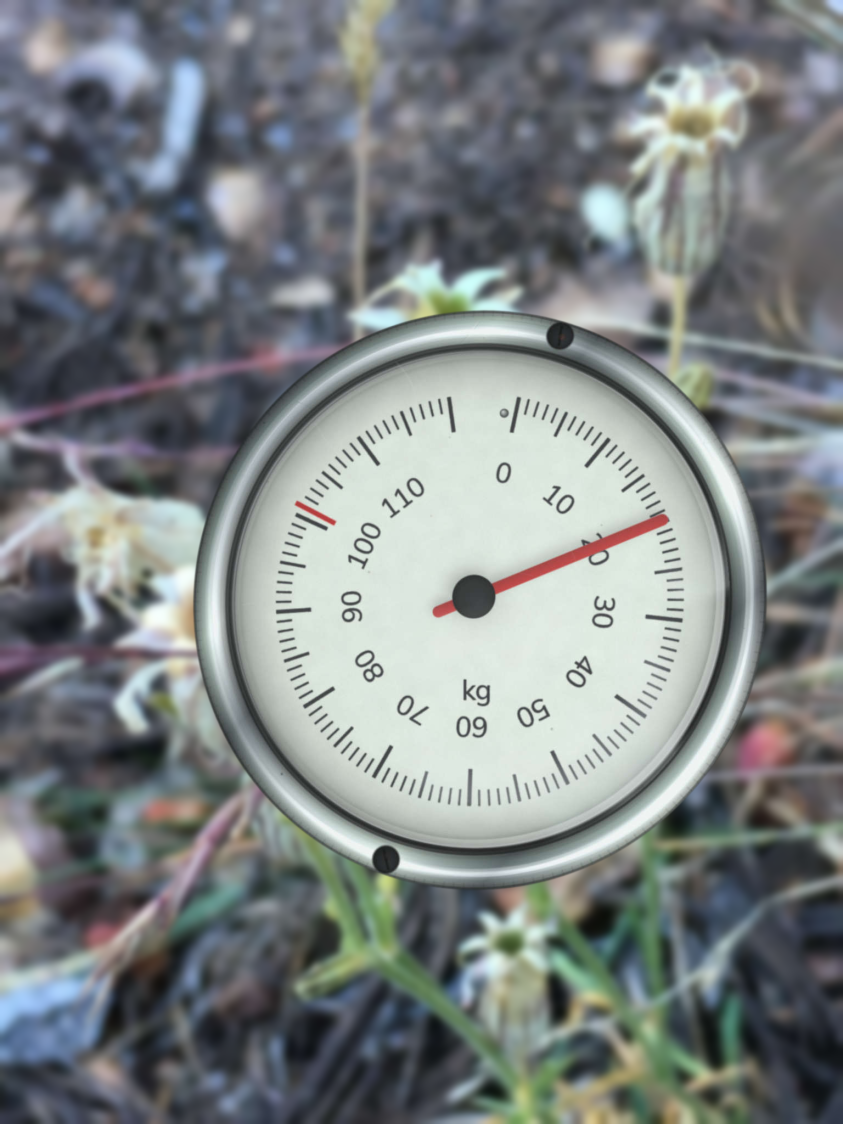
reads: 20kg
